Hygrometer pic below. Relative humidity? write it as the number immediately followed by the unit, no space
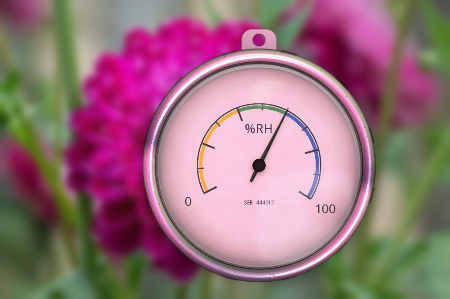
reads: 60%
